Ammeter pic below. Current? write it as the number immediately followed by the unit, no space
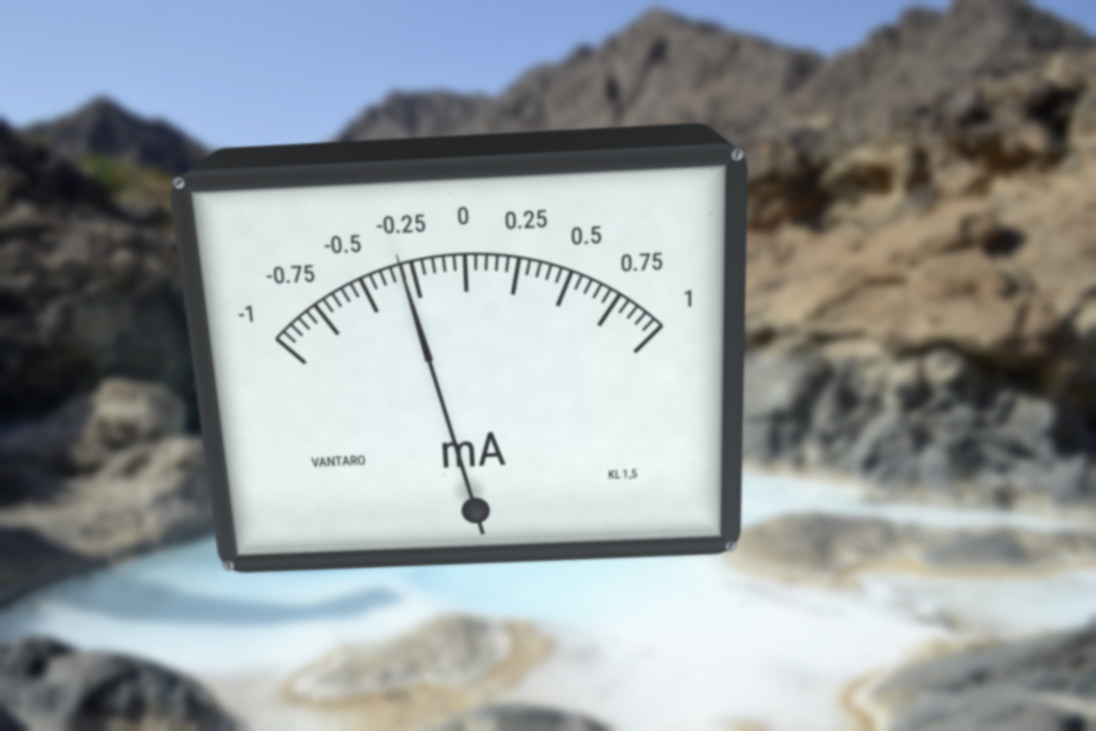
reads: -0.3mA
